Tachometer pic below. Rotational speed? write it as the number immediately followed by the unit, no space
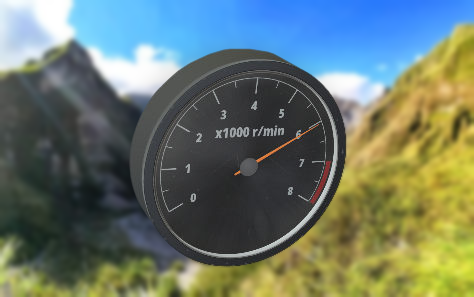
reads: 6000rpm
